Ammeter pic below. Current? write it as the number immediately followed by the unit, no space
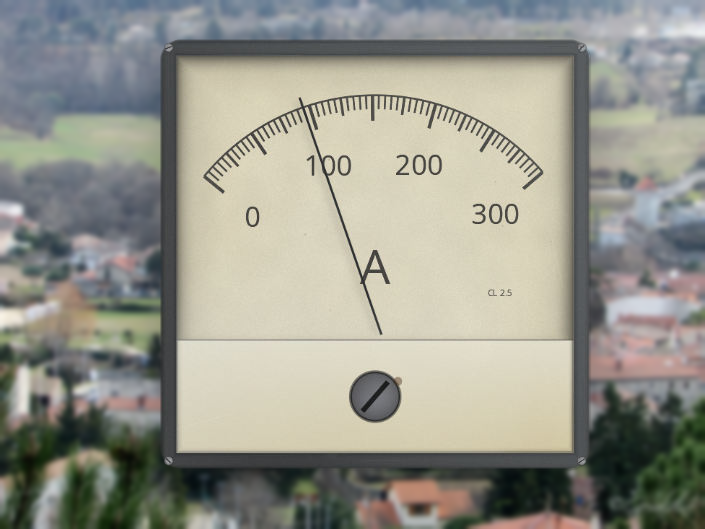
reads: 95A
